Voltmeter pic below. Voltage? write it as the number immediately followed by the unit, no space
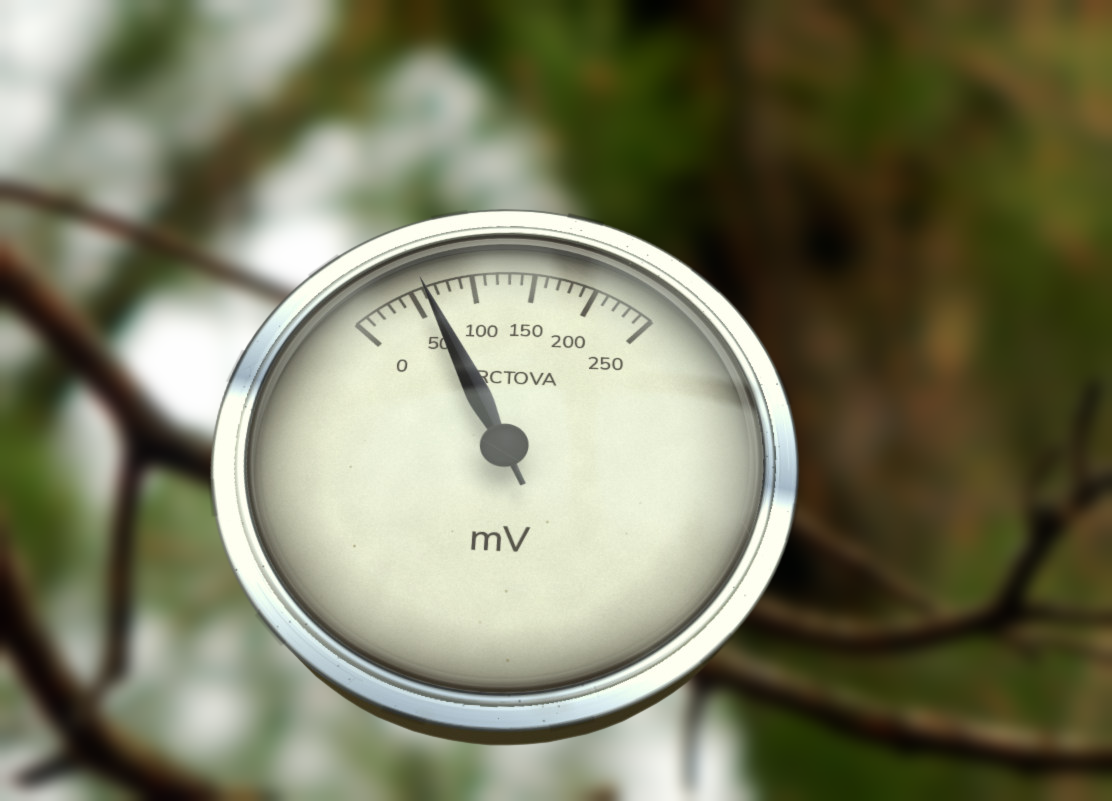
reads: 60mV
